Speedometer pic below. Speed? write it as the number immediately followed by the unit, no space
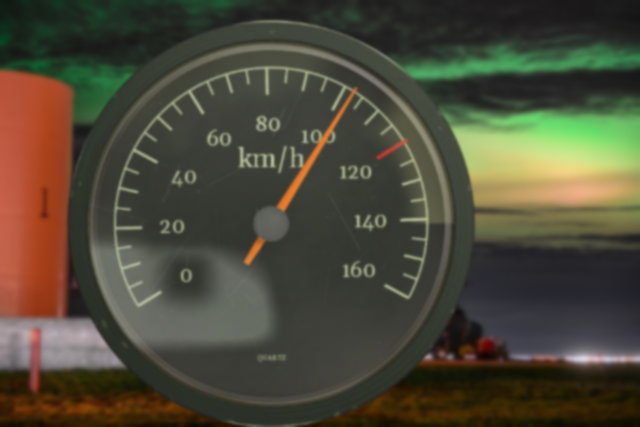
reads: 102.5km/h
